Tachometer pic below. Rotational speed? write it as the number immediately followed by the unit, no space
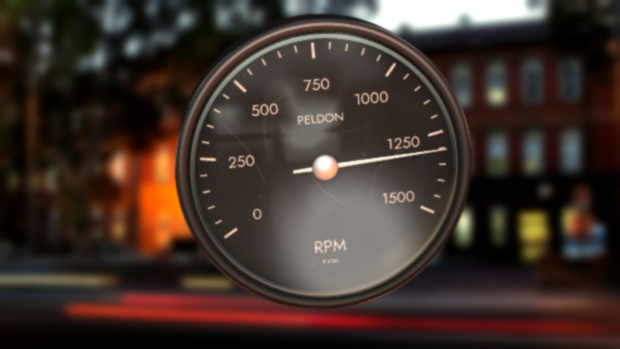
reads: 1300rpm
